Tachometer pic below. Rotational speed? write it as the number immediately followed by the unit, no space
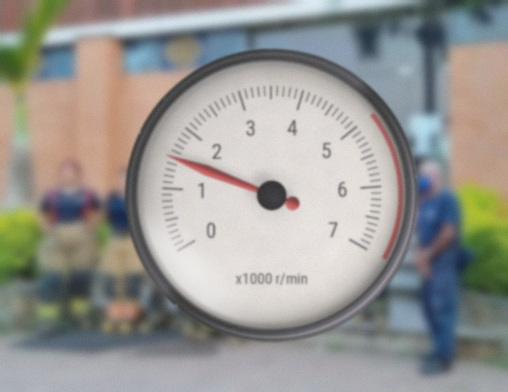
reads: 1500rpm
